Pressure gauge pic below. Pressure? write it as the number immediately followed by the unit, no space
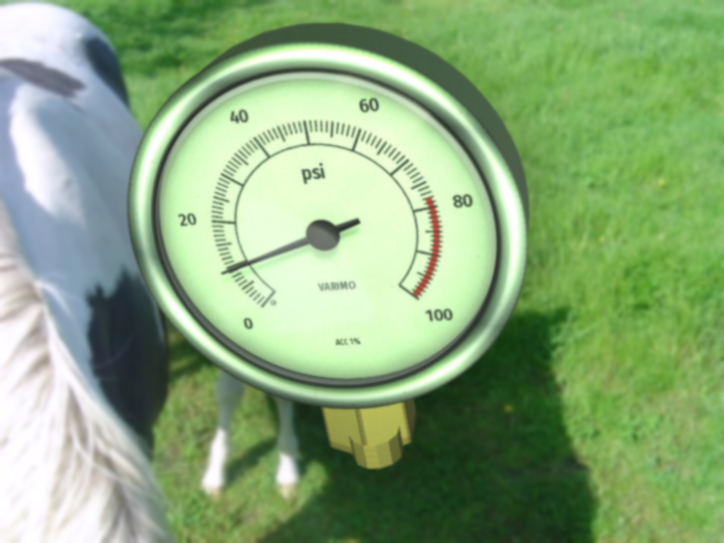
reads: 10psi
